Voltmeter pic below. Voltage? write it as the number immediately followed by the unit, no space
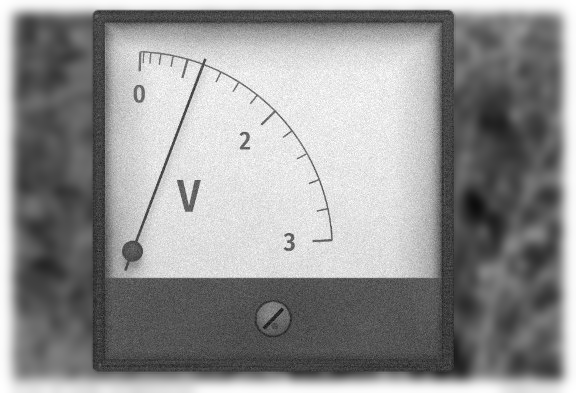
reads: 1.2V
